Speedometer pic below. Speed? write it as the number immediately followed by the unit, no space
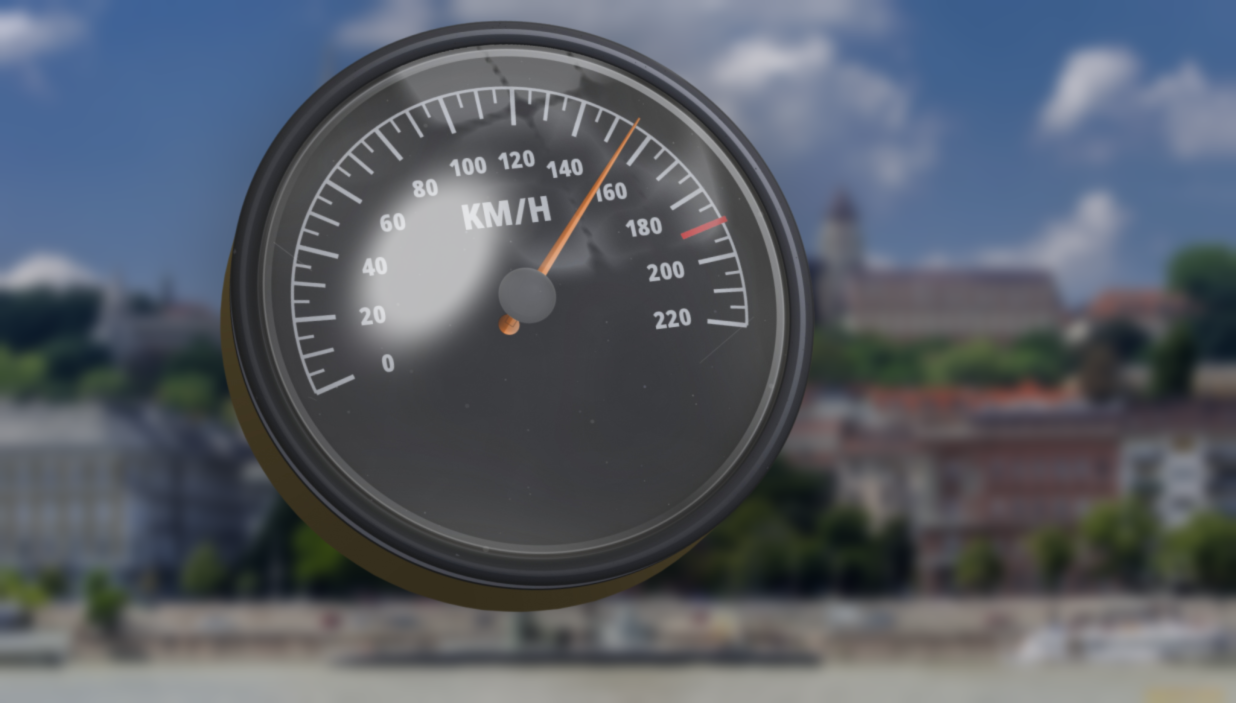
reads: 155km/h
